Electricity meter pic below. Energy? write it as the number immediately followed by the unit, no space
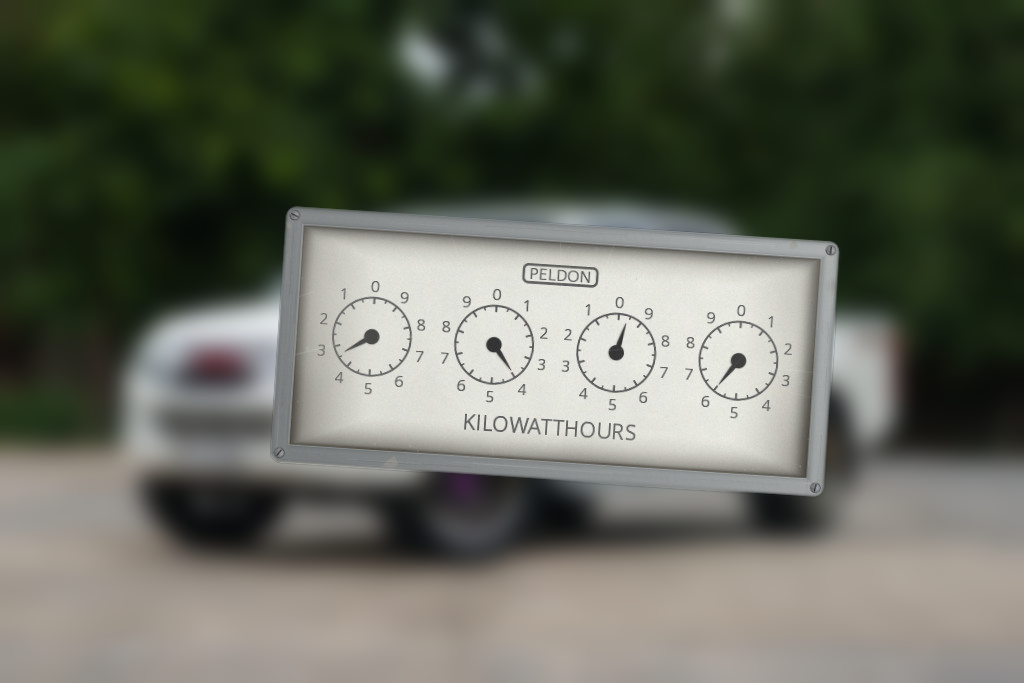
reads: 3396kWh
